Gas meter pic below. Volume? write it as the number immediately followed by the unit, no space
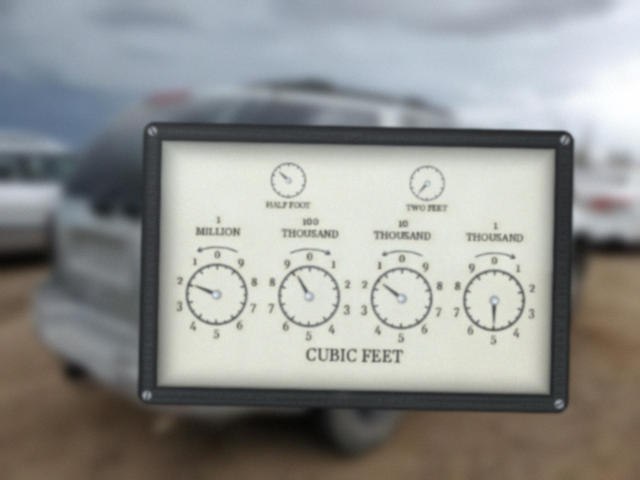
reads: 191500ft³
